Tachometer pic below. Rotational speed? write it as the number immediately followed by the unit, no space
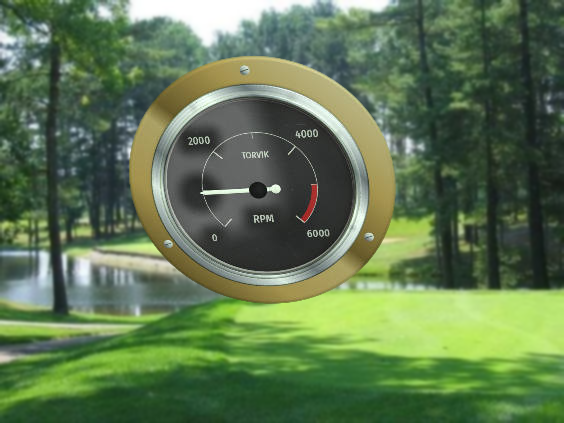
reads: 1000rpm
